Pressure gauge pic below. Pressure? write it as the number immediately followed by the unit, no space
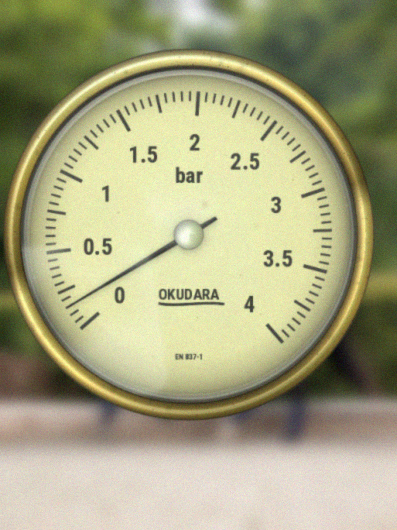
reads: 0.15bar
